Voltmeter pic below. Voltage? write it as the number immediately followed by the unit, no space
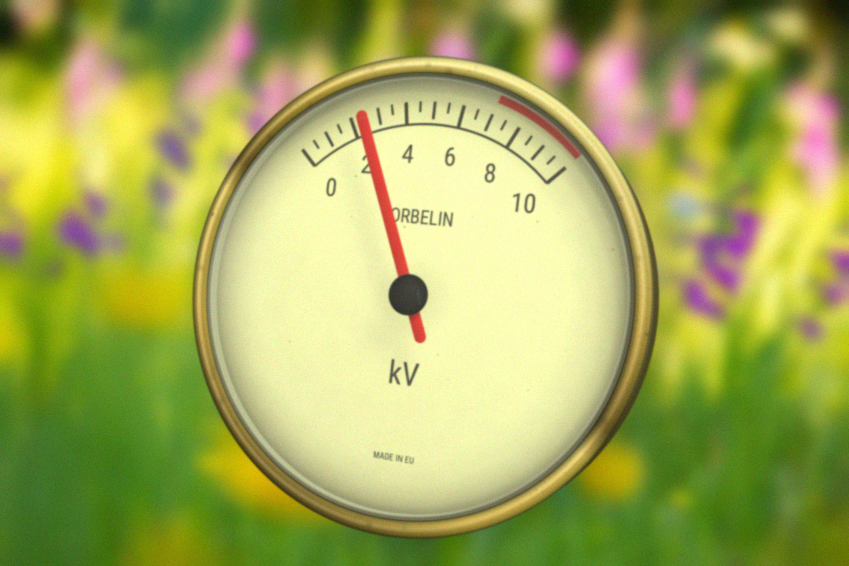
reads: 2.5kV
